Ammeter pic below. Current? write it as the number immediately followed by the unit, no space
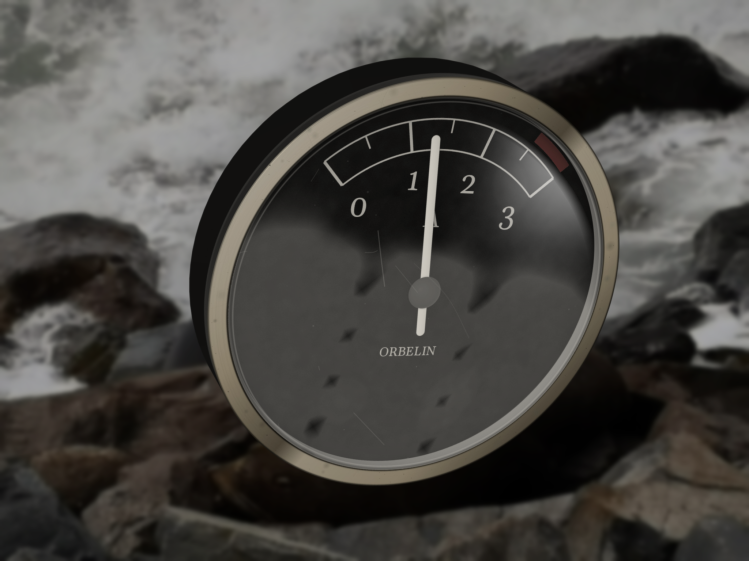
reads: 1.25A
